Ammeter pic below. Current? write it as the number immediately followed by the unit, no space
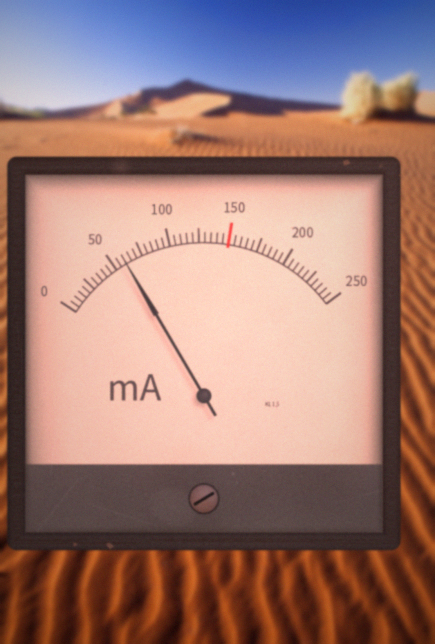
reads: 60mA
